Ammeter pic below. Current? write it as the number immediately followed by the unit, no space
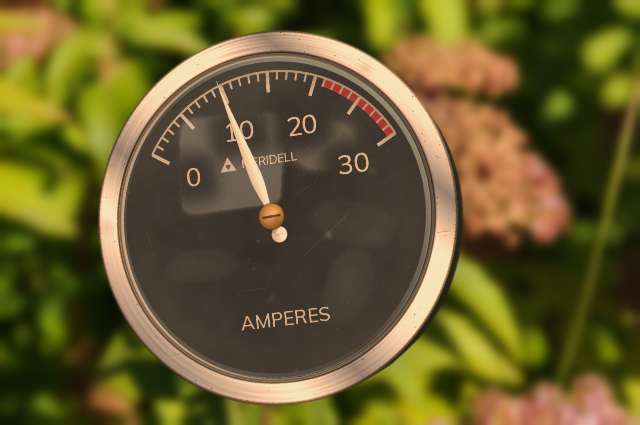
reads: 10A
